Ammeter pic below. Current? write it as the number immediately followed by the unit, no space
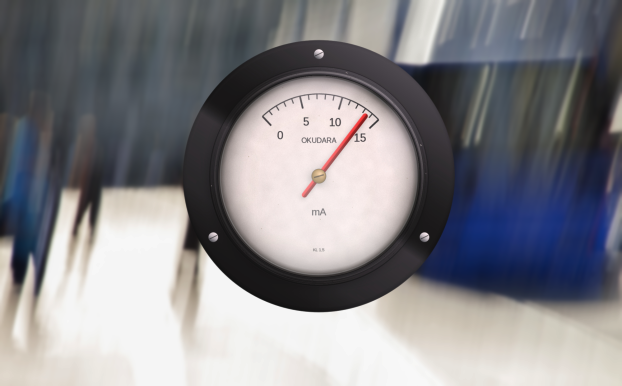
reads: 13.5mA
